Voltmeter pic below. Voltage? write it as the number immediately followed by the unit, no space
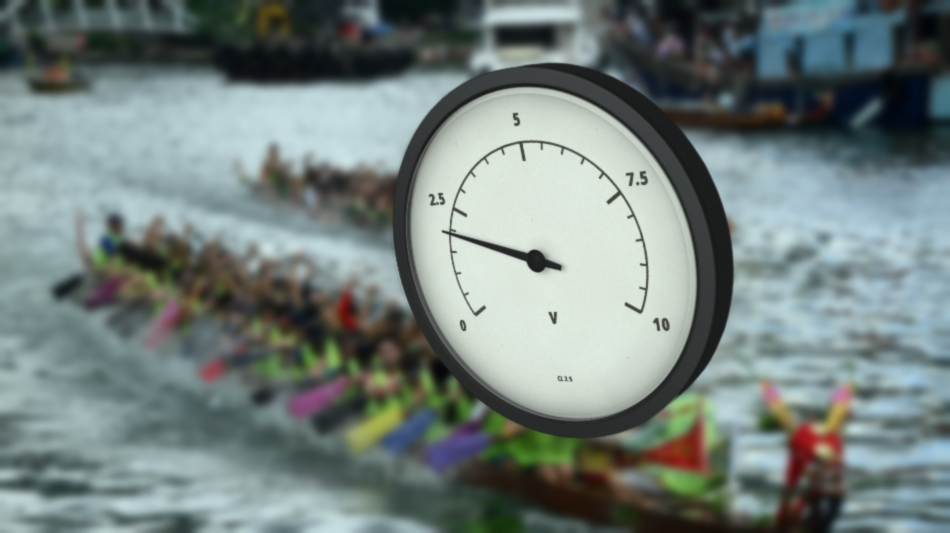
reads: 2V
